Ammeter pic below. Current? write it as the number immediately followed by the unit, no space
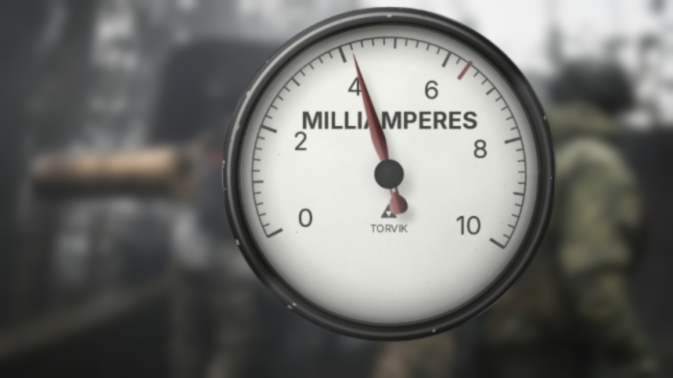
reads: 4.2mA
